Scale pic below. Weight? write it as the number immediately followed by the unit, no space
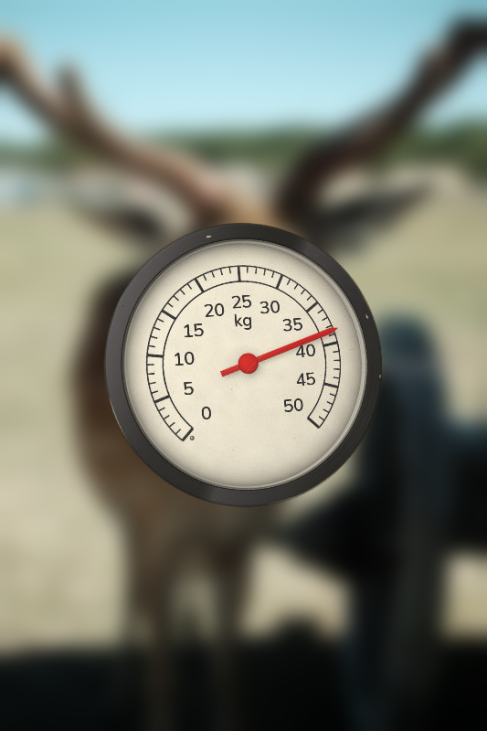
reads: 38.5kg
